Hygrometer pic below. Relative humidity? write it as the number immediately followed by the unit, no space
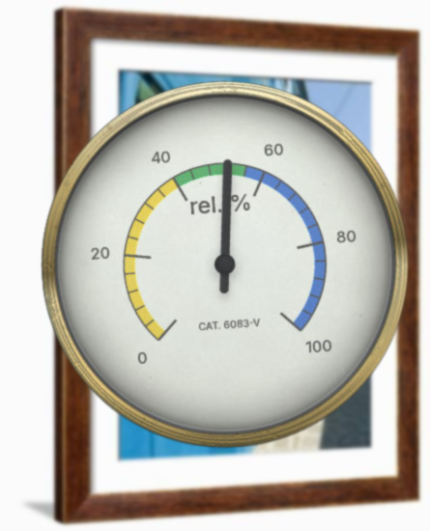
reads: 52%
